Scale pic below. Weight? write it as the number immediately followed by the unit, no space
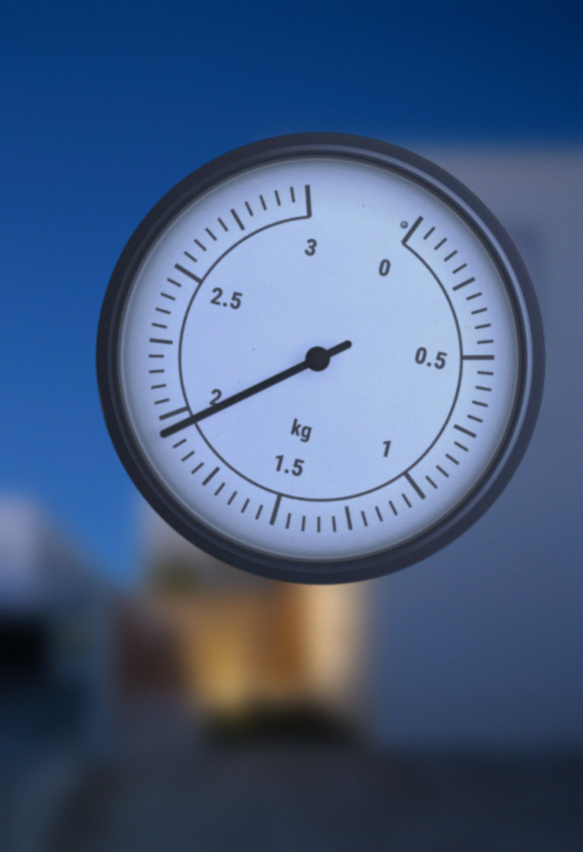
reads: 1.95kg
